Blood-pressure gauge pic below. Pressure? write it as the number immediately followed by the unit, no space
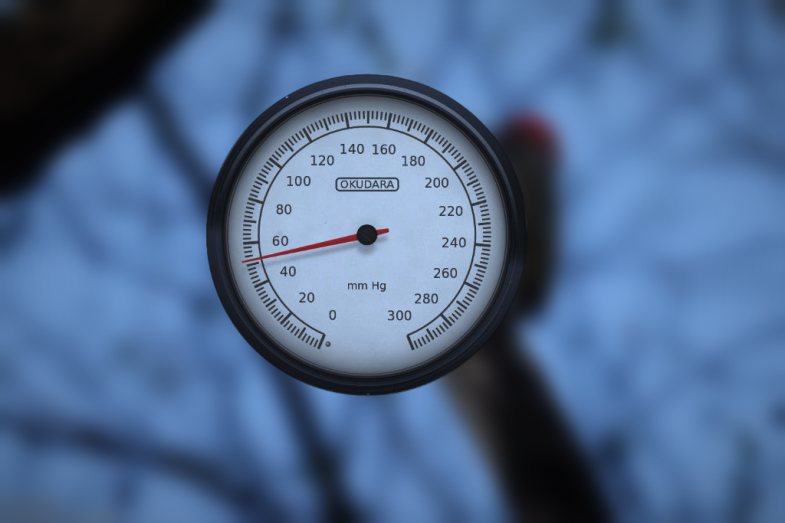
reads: 52mmHg
